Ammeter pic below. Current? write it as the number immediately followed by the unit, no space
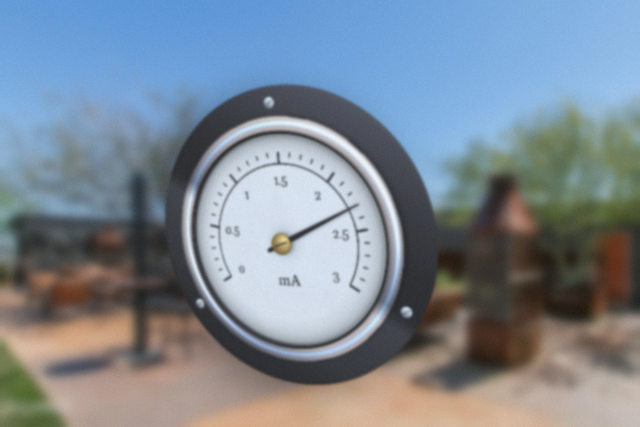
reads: 2.3mA
